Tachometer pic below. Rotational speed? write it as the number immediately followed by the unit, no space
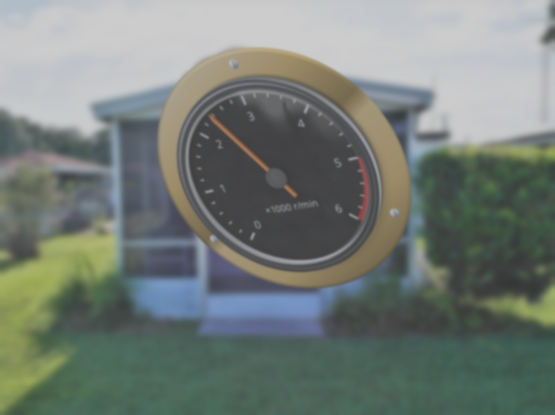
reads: 2400rpm
